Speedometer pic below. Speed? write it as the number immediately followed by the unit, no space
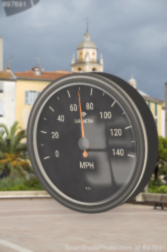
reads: 70mph
